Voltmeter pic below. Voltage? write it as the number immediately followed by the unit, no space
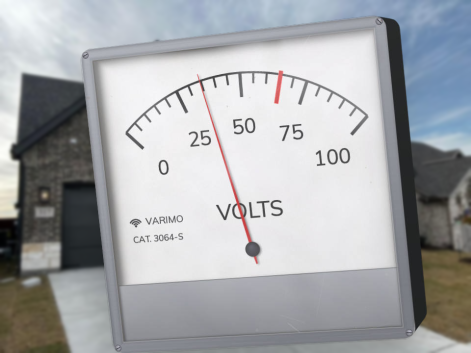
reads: 35V
